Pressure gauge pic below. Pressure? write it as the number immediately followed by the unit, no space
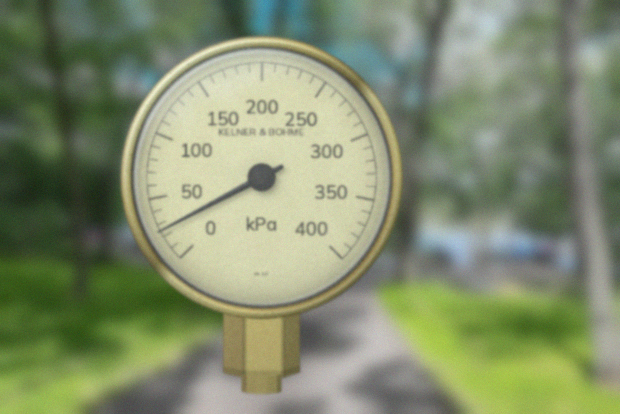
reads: 25kPa
